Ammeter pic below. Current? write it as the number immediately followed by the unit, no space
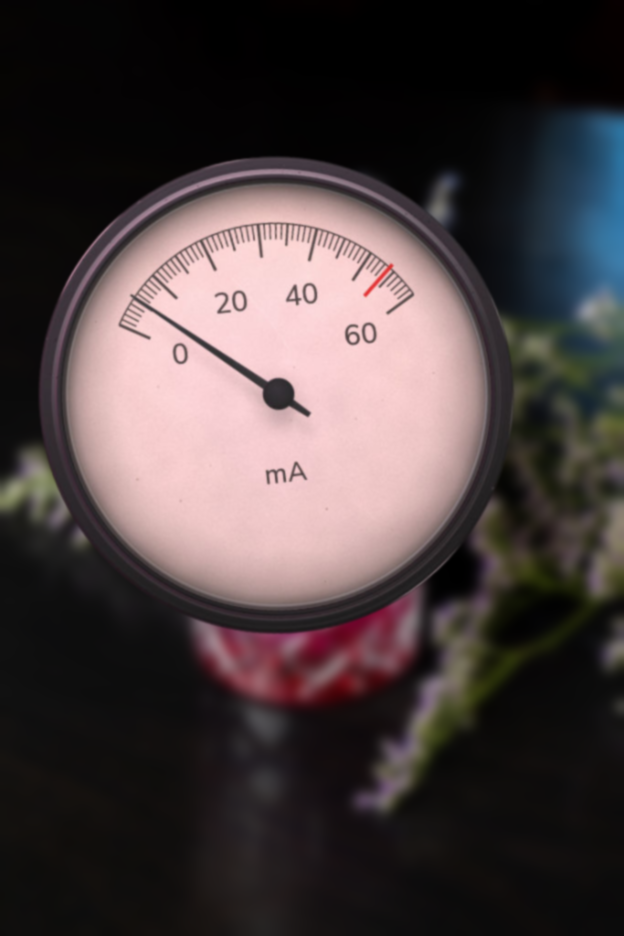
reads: 5mA
